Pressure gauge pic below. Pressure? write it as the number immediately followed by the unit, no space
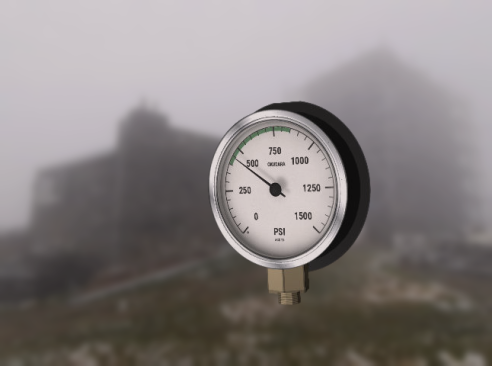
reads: 450psi
